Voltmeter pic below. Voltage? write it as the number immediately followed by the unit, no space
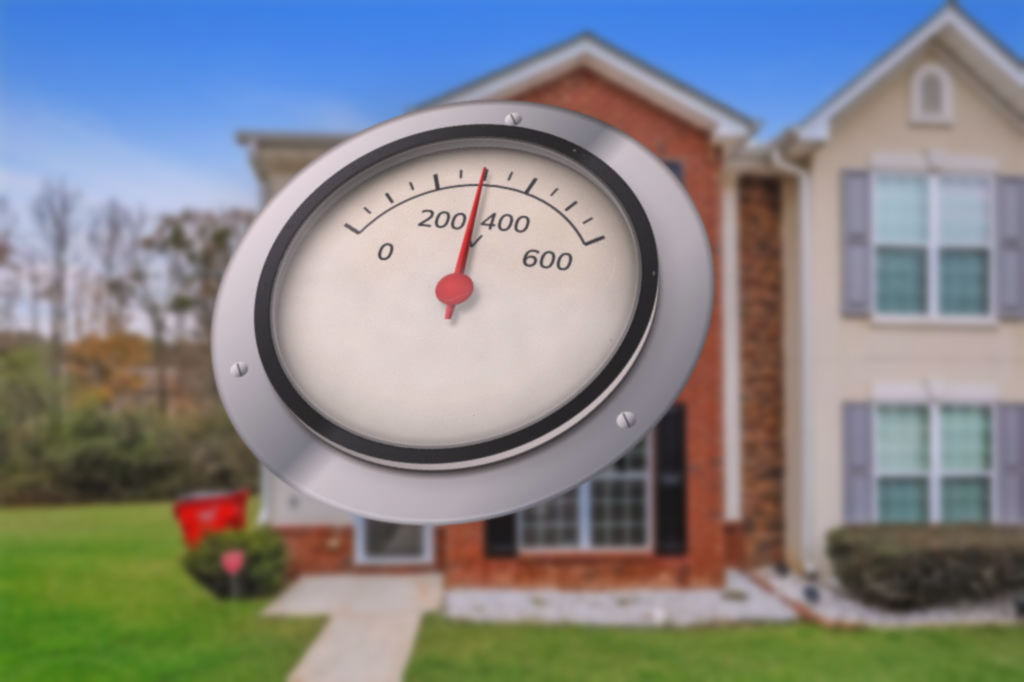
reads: 300V
